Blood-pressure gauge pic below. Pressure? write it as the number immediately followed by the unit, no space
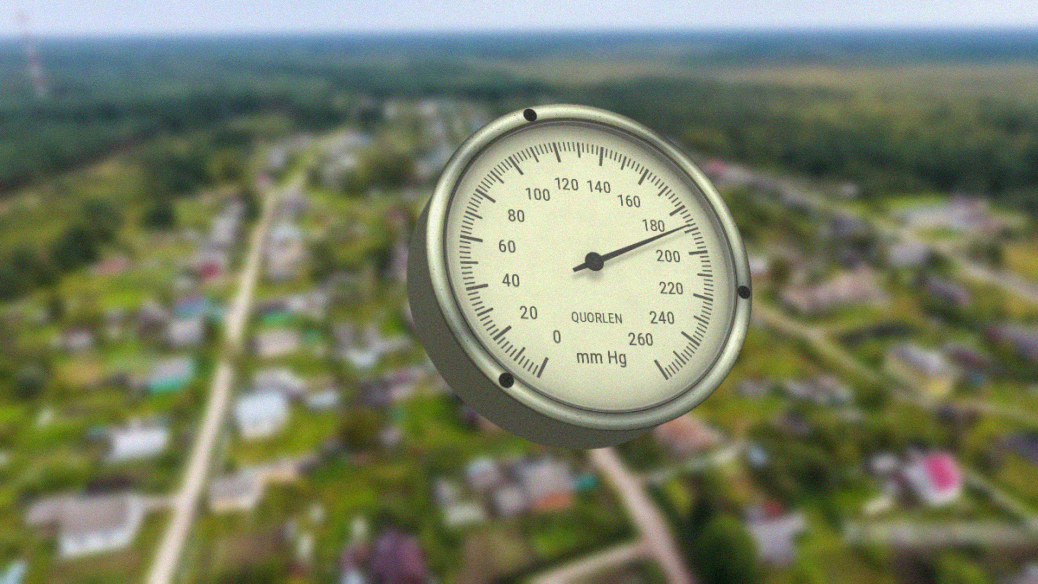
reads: 188mmHg
